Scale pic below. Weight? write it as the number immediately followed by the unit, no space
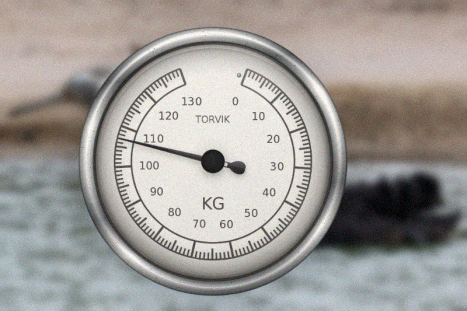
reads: 107kg
